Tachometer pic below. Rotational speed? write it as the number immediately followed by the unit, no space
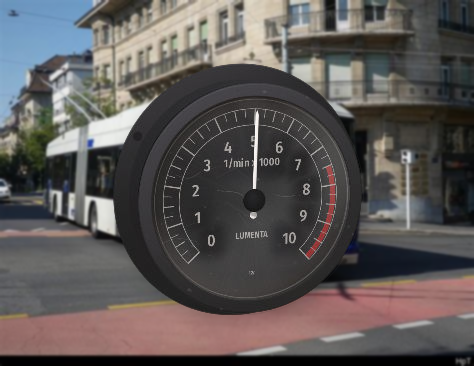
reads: 5000rpm
